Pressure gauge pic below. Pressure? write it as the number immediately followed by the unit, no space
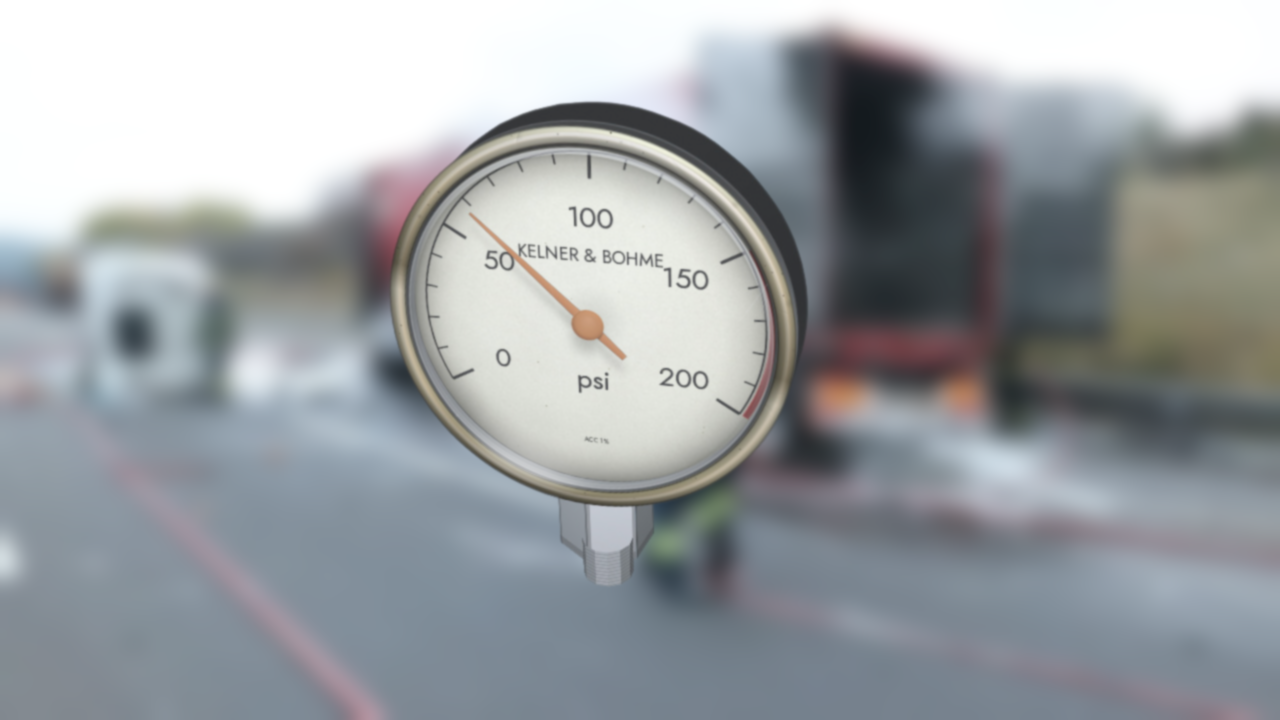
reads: 60psi
